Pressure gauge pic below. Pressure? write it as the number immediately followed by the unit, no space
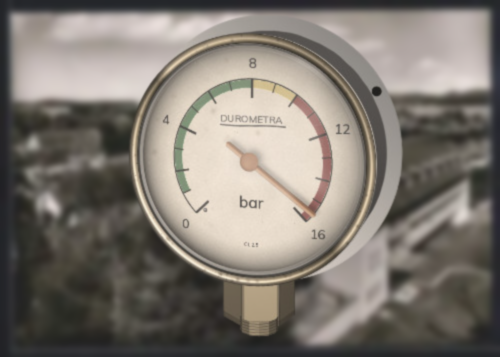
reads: 15.5bar
